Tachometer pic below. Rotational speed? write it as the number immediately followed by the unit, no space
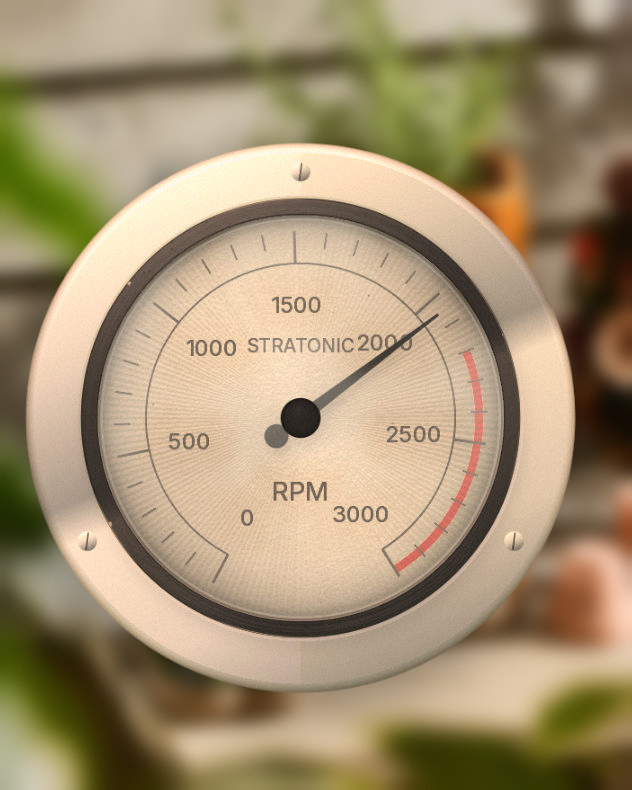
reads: 2050rpm
